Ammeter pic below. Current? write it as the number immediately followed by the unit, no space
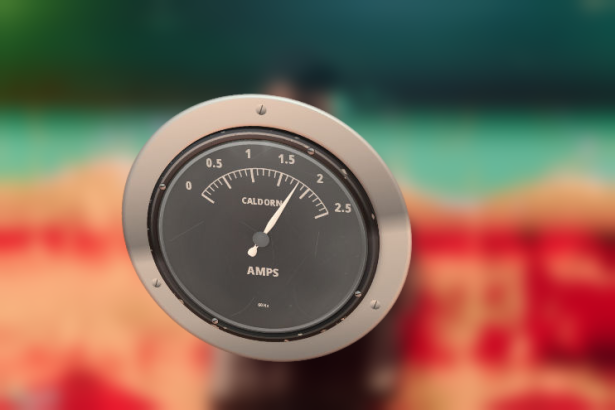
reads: 1.8A
